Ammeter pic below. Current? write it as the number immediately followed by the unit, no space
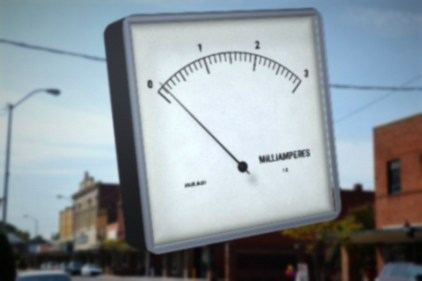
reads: 0.1mA
